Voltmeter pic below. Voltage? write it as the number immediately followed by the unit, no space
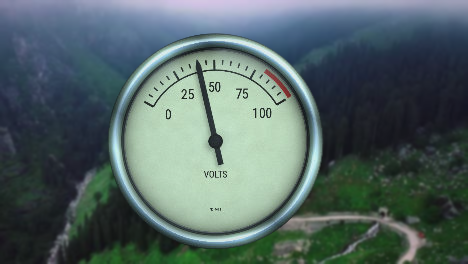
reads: 40V
